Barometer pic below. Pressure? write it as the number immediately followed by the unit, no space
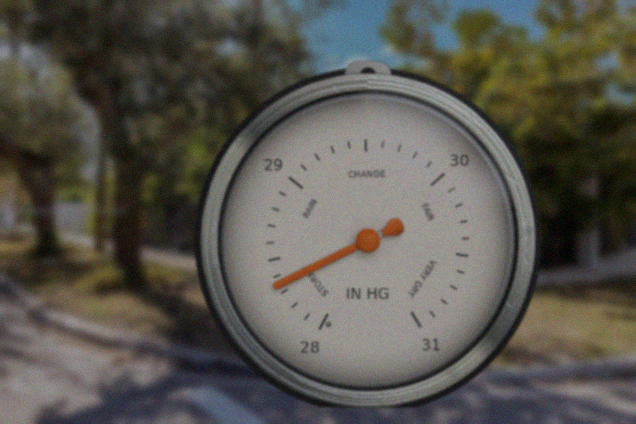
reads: 28.35inHg
